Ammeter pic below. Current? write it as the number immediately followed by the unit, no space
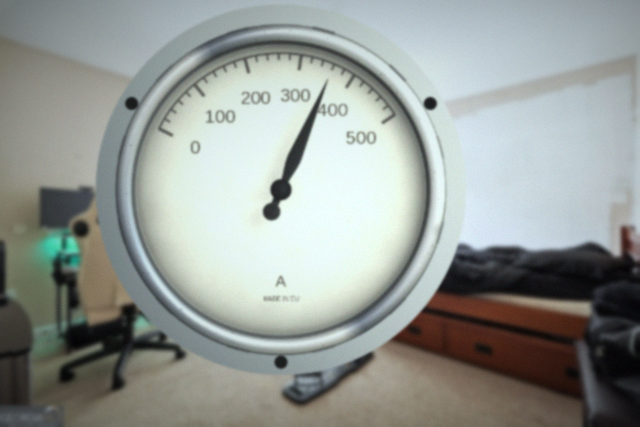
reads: 360A
